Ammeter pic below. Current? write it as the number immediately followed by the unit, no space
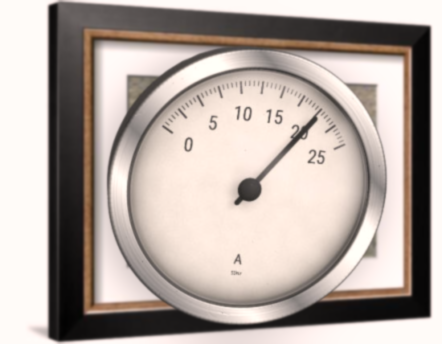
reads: 20A
